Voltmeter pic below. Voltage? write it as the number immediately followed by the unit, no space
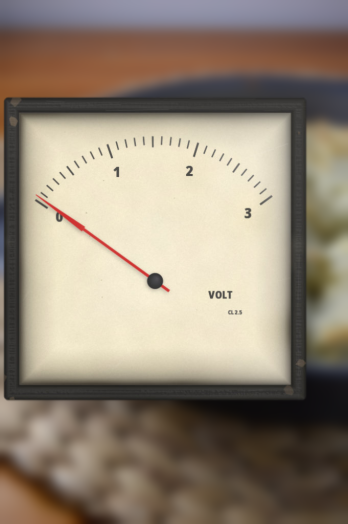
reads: 0.05V
